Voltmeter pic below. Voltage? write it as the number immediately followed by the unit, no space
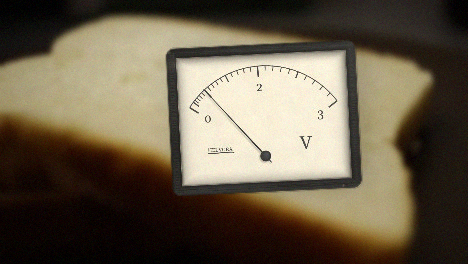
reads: 1V
